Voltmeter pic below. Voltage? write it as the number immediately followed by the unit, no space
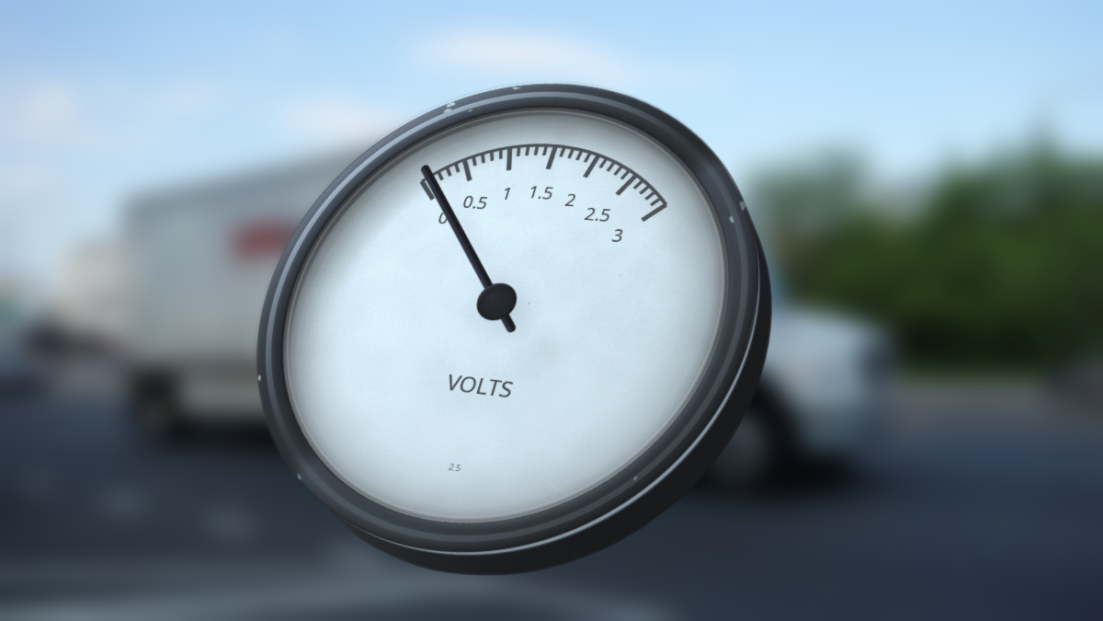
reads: 0.1V
